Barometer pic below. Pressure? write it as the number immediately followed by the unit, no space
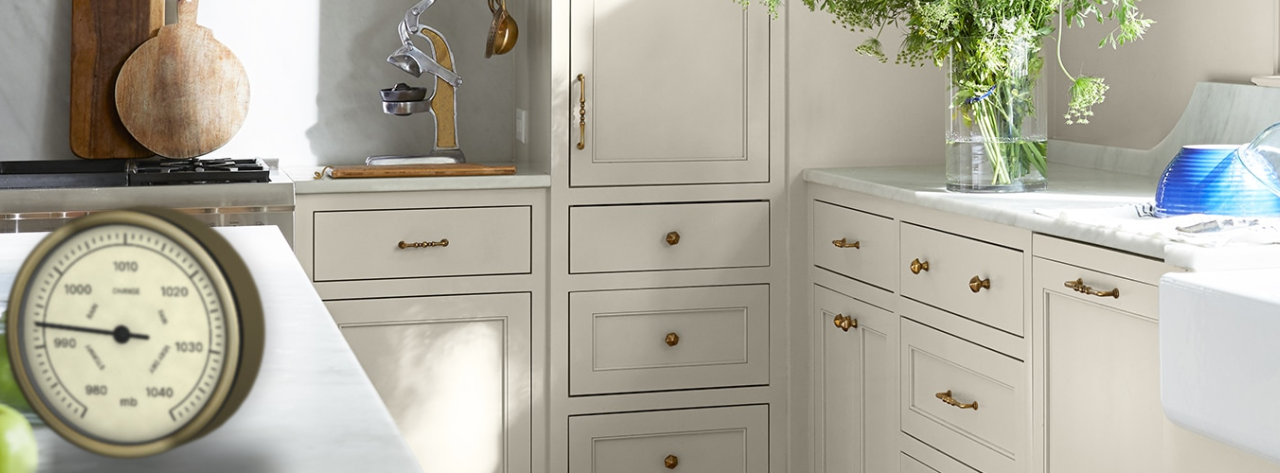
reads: 993mbar
